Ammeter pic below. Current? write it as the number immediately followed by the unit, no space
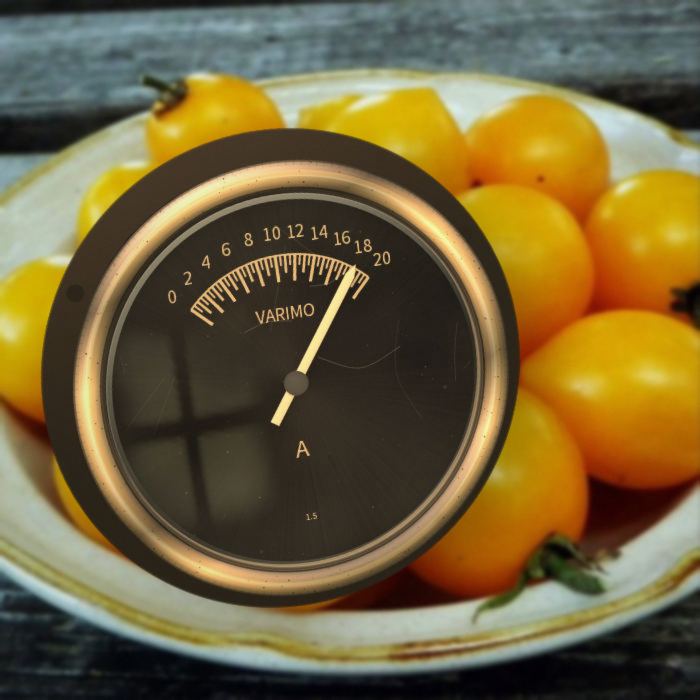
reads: 18A
